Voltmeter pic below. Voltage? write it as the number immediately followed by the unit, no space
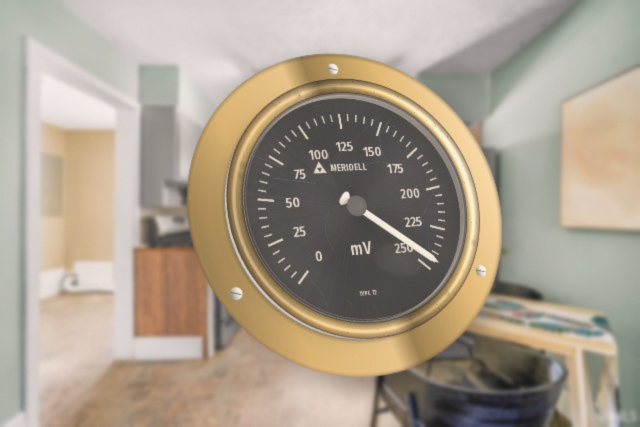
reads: 245mV
